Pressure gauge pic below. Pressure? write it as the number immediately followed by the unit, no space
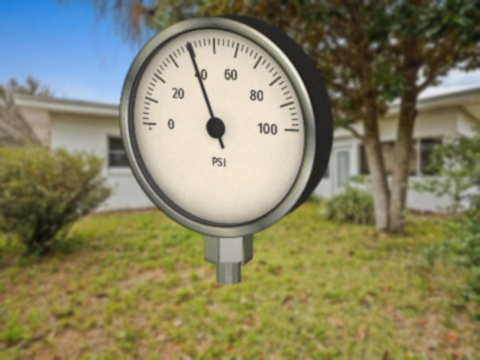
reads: 40psi
